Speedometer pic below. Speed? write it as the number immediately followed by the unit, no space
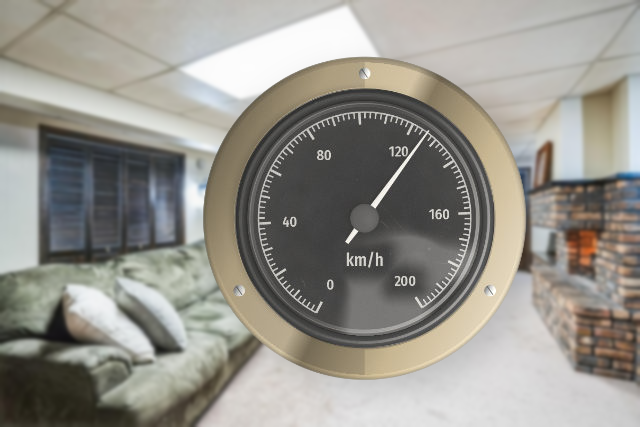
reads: 126km/h
